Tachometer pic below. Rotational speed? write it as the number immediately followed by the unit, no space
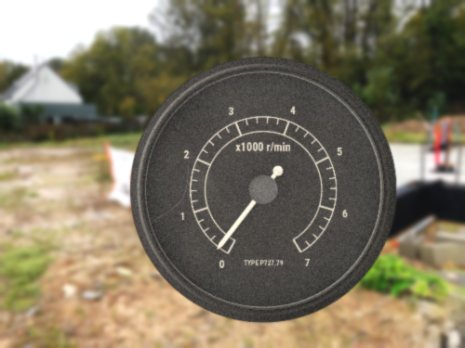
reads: 200rpm
